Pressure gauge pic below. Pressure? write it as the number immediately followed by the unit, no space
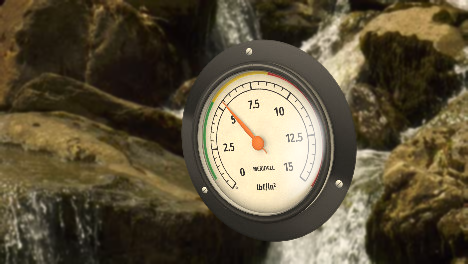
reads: 5.5psi
